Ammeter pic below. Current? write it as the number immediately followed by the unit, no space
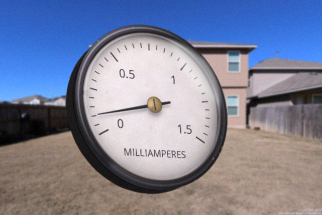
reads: 0.1mA
